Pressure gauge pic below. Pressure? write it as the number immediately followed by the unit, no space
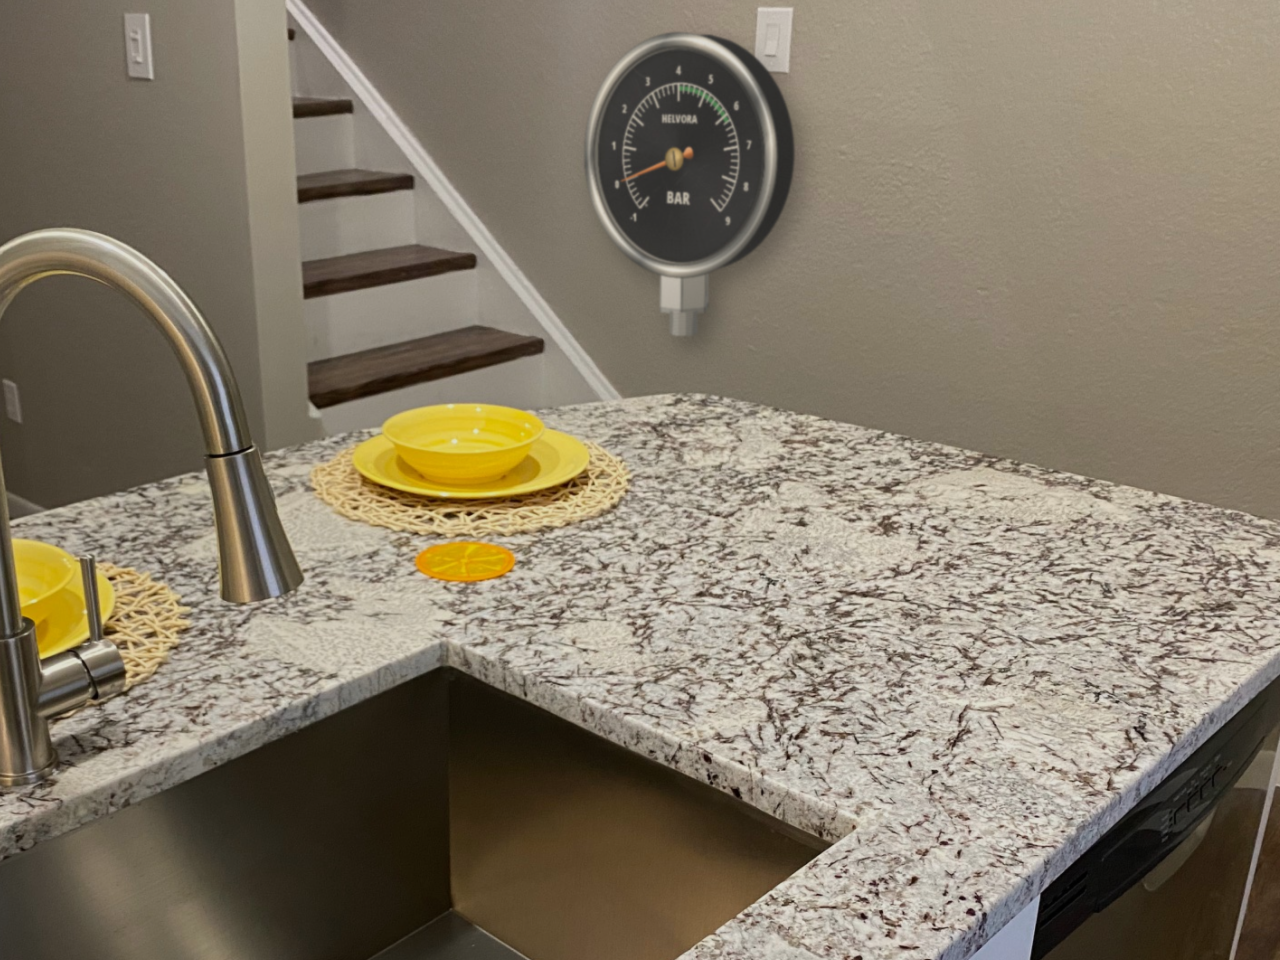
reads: 0bar
